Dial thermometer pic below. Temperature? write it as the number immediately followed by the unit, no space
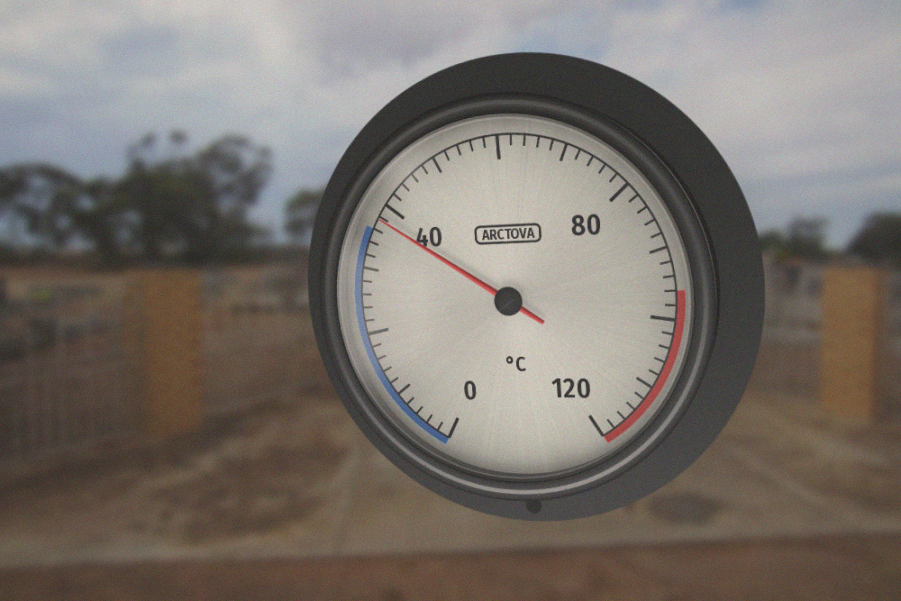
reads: 38°C
